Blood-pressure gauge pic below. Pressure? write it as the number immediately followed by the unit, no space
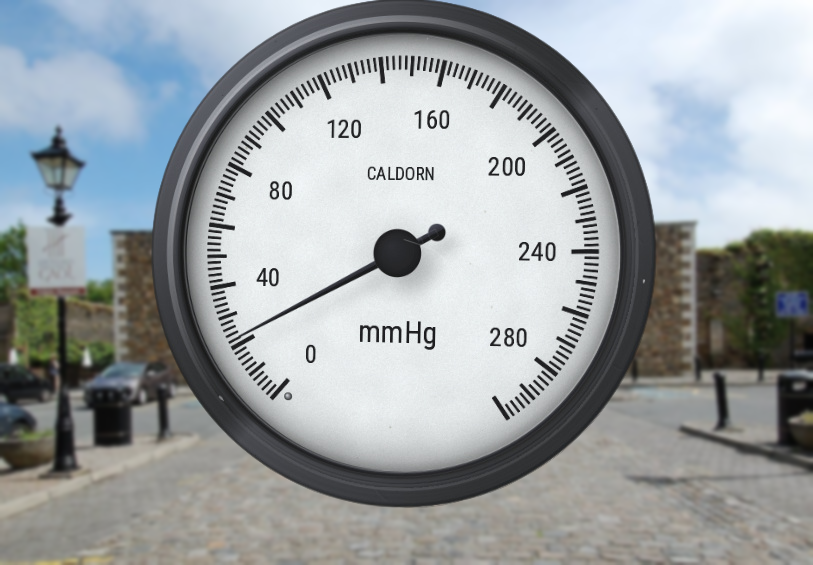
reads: 22mmHg
